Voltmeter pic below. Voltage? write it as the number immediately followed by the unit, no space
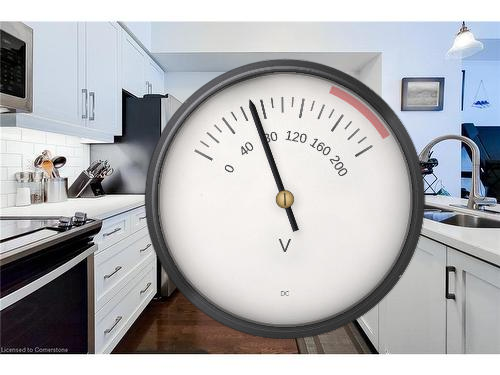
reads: 70V
